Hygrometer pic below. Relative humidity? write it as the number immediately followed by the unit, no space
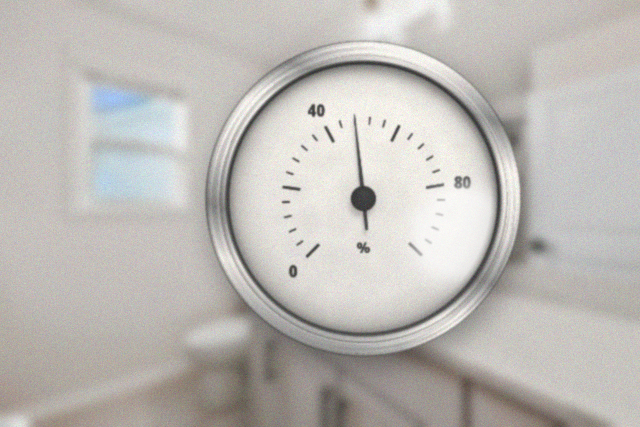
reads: 48%
